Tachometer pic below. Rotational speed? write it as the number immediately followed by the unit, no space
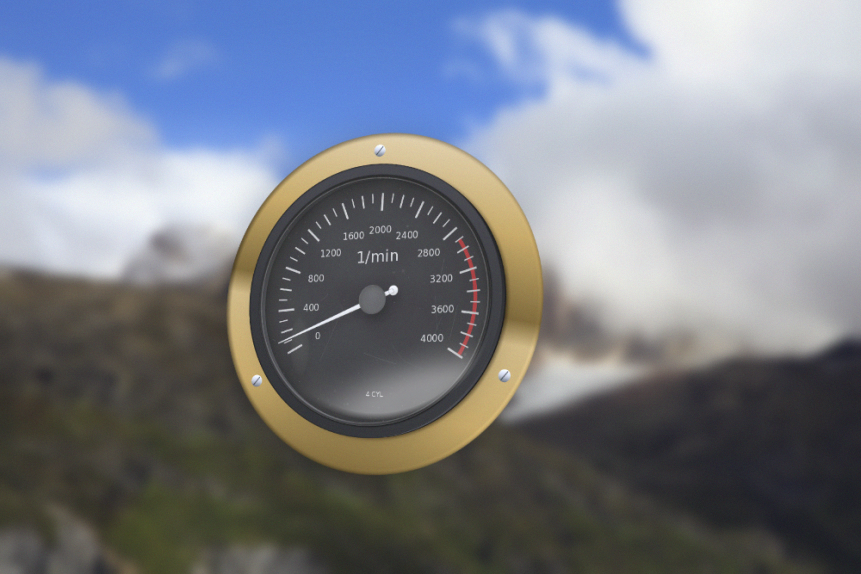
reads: 100rpm
